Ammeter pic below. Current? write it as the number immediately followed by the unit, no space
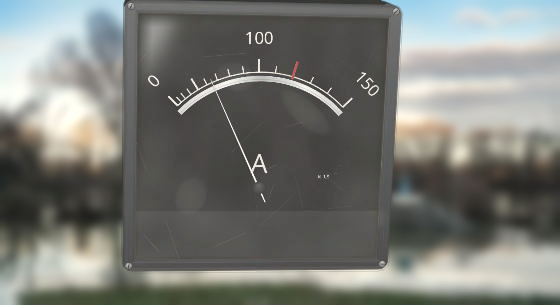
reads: 65A
